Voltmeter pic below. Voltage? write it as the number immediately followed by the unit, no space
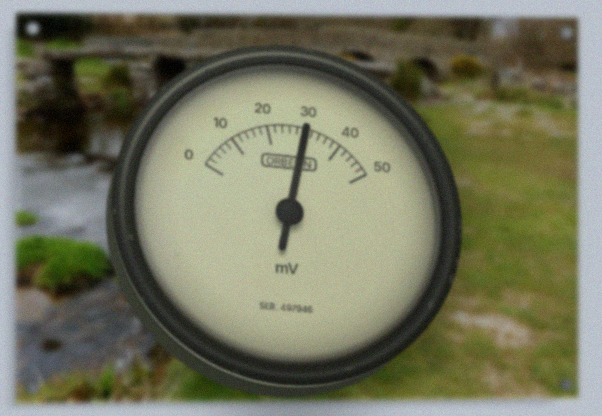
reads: 30mV
